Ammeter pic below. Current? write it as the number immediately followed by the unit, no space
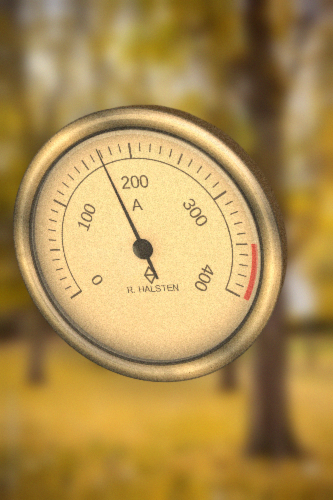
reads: 170A
